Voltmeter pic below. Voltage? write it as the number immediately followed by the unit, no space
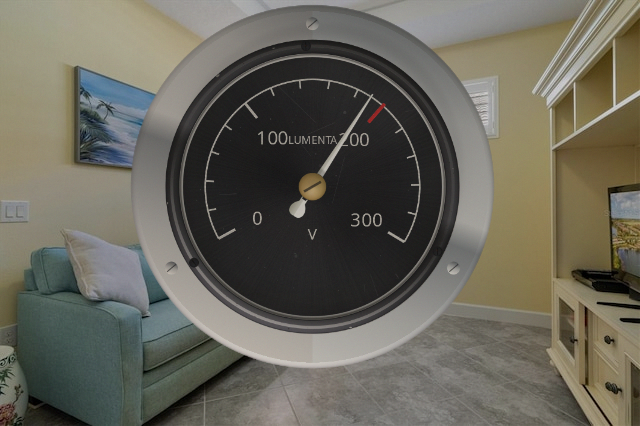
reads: 190V
